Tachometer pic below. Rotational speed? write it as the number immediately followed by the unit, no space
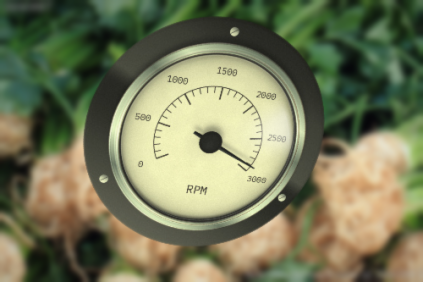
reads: 2900rpm
